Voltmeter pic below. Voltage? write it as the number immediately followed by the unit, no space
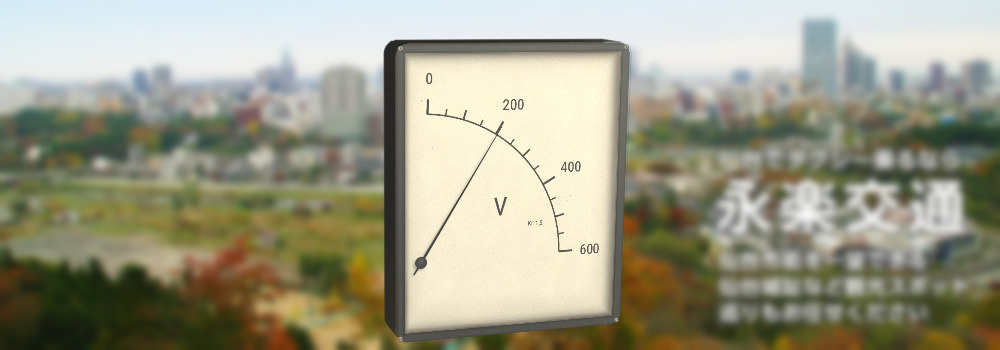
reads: 200V
